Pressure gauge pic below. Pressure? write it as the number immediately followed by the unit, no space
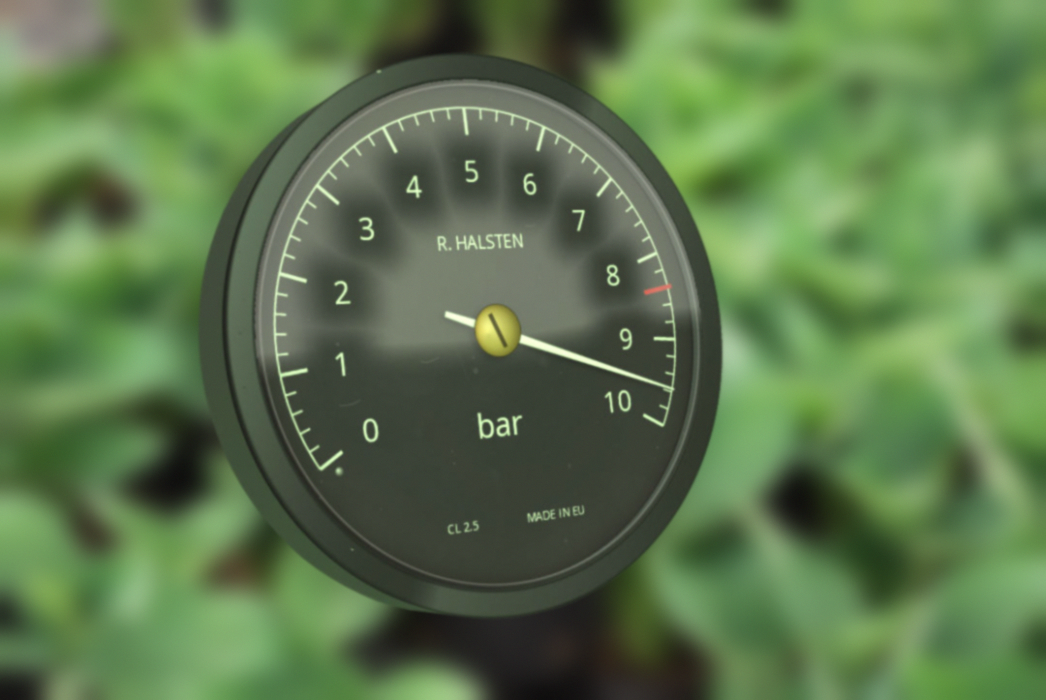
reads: 9.6bar
